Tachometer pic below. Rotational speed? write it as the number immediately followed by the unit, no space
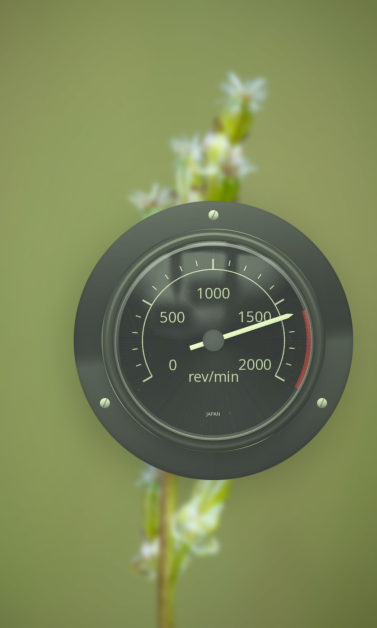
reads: 1600rpm
